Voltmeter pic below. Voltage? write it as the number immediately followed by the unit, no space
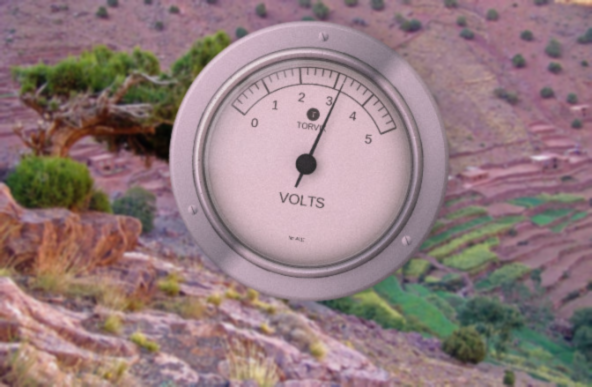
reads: 3.2V
